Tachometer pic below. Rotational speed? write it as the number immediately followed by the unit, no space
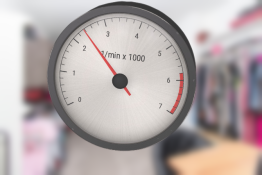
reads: 2400rpm
